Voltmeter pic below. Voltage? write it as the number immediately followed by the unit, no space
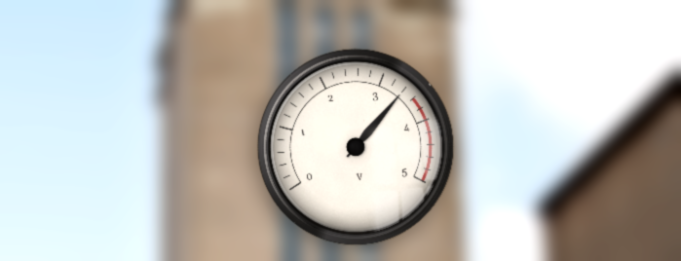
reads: 3.4V
